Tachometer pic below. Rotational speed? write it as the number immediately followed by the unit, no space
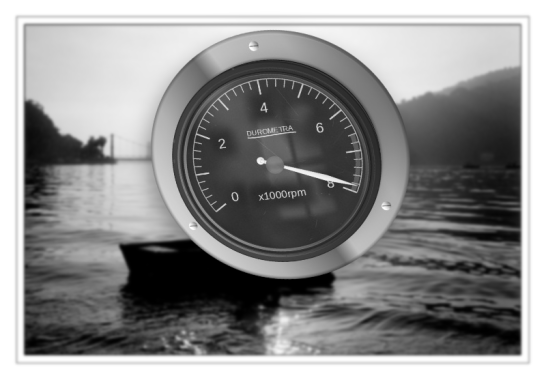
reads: 7800rpm
